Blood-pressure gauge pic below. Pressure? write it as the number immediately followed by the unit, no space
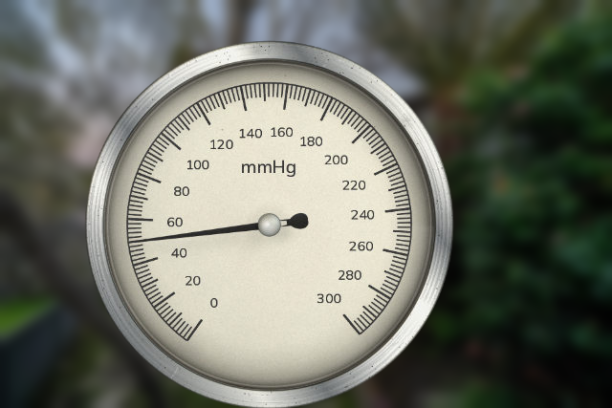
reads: 50mmHg
